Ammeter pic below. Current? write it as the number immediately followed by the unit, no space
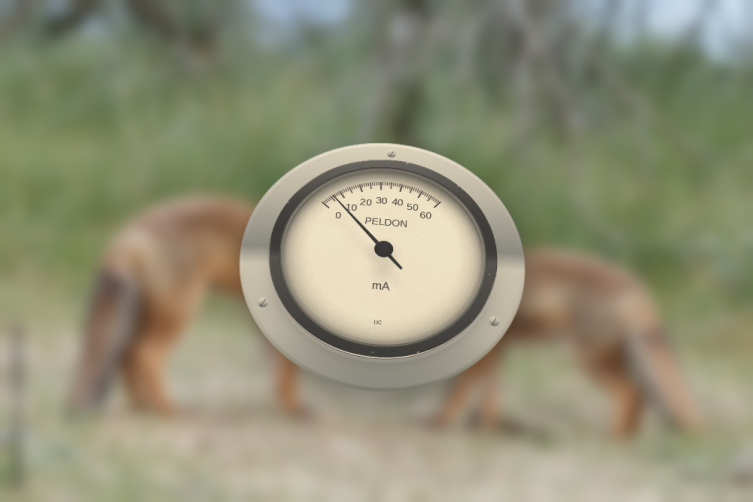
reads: 5mA
